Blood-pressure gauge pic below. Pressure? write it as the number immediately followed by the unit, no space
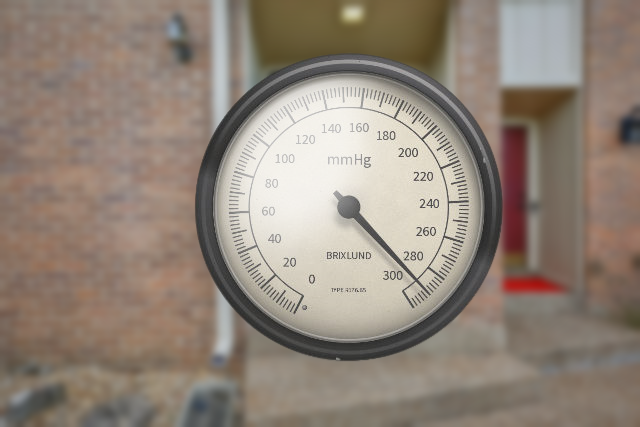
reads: 290mmHg
